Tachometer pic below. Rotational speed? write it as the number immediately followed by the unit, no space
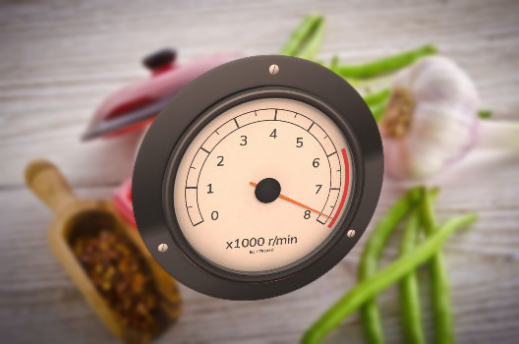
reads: 7750rpm
